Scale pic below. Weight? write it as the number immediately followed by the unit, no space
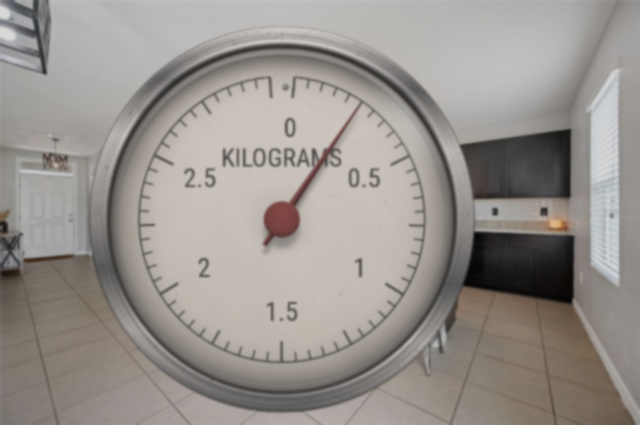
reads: 0.25kg
